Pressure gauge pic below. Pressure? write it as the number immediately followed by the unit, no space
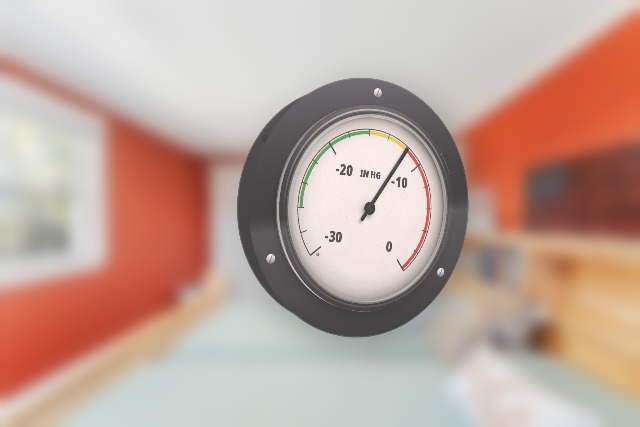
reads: -12inHg
